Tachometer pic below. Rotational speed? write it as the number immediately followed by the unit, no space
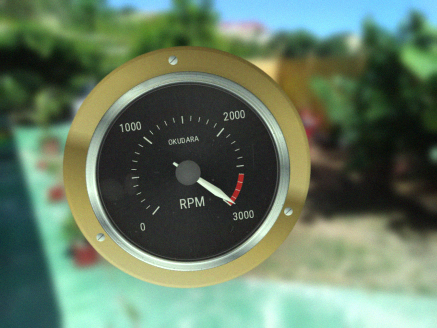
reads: 2950rpm
